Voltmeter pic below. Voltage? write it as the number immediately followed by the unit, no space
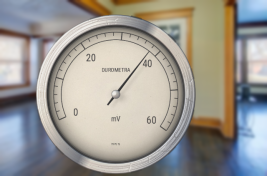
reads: 38mV
